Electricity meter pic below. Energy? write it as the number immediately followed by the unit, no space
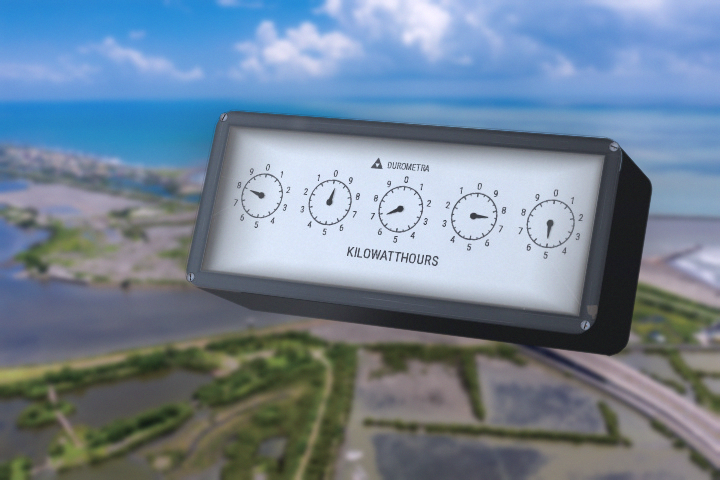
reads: 79675kWh
